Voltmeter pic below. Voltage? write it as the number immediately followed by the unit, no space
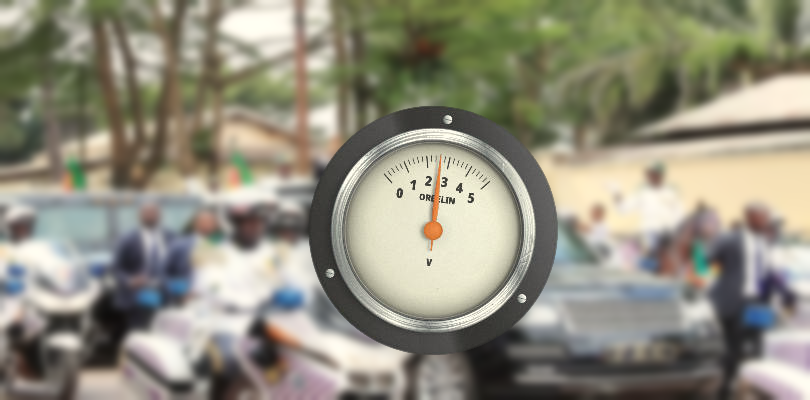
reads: 2.6V
